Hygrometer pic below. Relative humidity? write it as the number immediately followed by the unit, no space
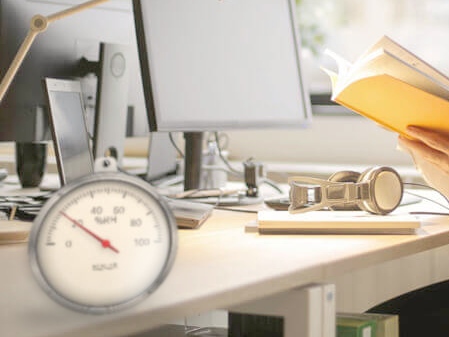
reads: 20%
